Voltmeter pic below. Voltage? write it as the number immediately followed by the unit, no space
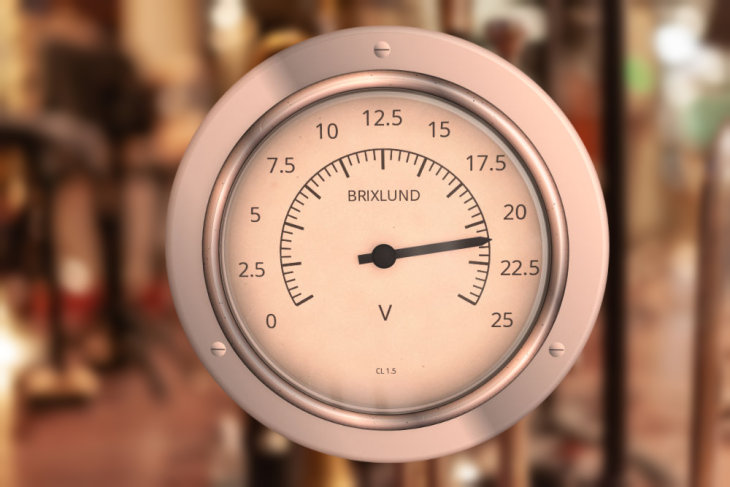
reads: 21V
